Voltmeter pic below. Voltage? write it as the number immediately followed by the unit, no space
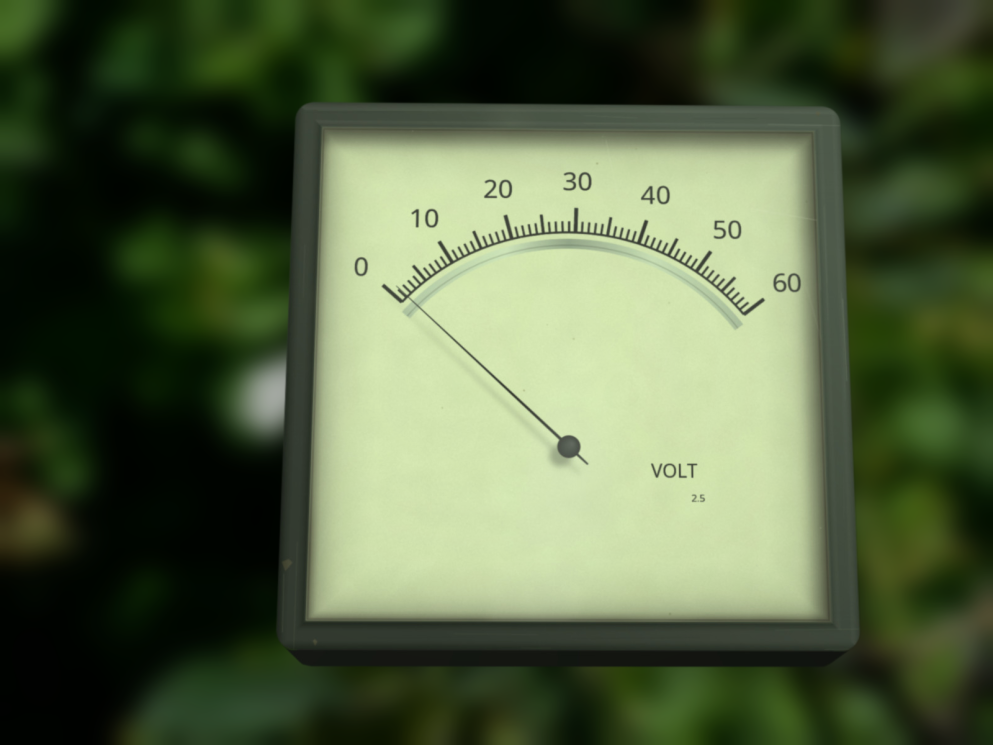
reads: 1V
